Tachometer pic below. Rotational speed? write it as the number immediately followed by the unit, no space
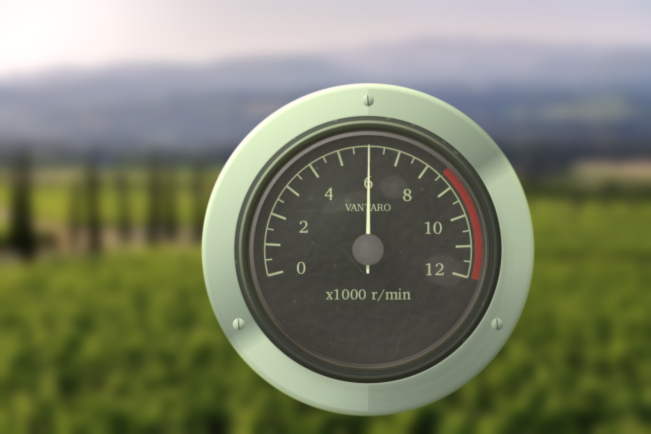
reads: 6000rpm
